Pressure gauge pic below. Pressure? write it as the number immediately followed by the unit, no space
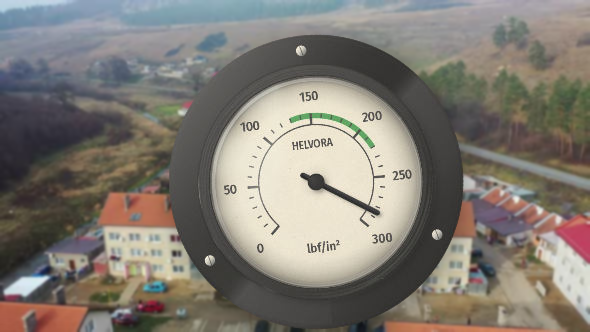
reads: 285psi
